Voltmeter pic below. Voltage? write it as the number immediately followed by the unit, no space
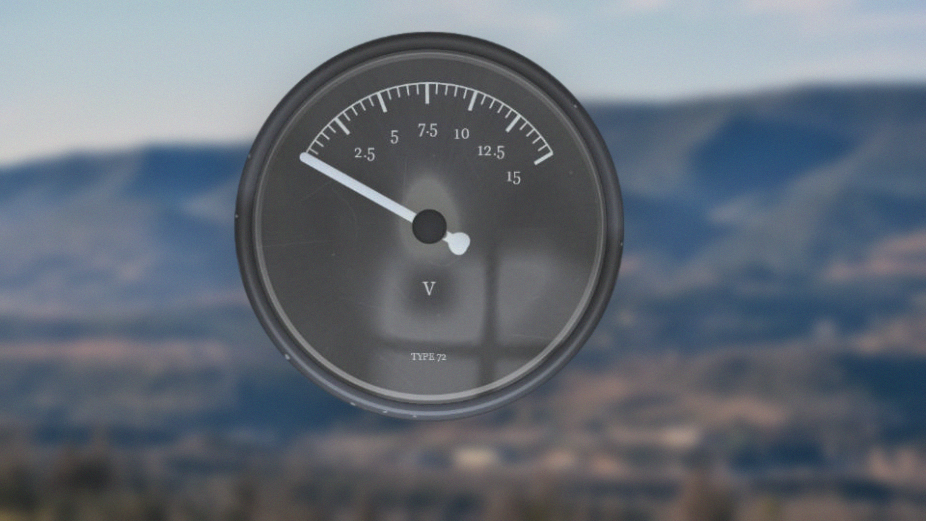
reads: 0V
